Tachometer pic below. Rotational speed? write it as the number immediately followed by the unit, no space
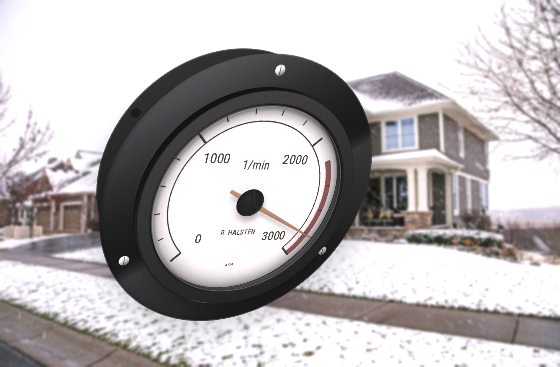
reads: 2800rpm
